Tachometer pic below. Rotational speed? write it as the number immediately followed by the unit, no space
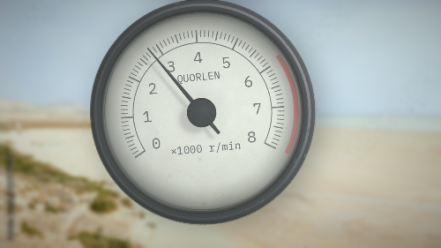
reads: 2800rpm
